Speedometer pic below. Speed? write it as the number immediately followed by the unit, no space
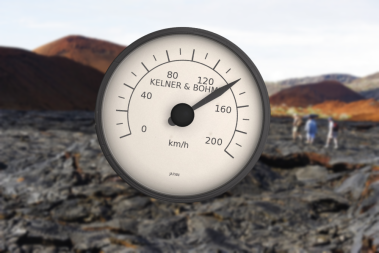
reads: 140km/h
